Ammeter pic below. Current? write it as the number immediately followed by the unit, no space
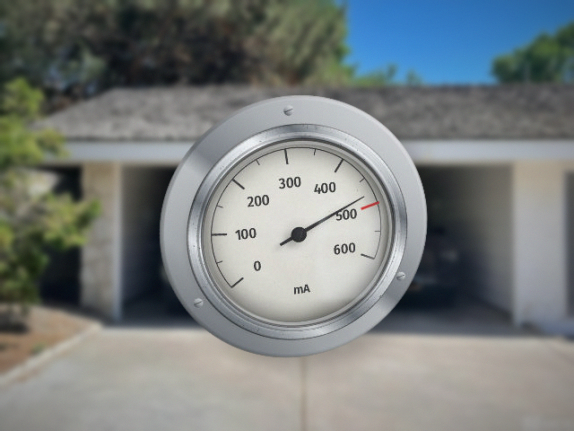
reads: 475mA
